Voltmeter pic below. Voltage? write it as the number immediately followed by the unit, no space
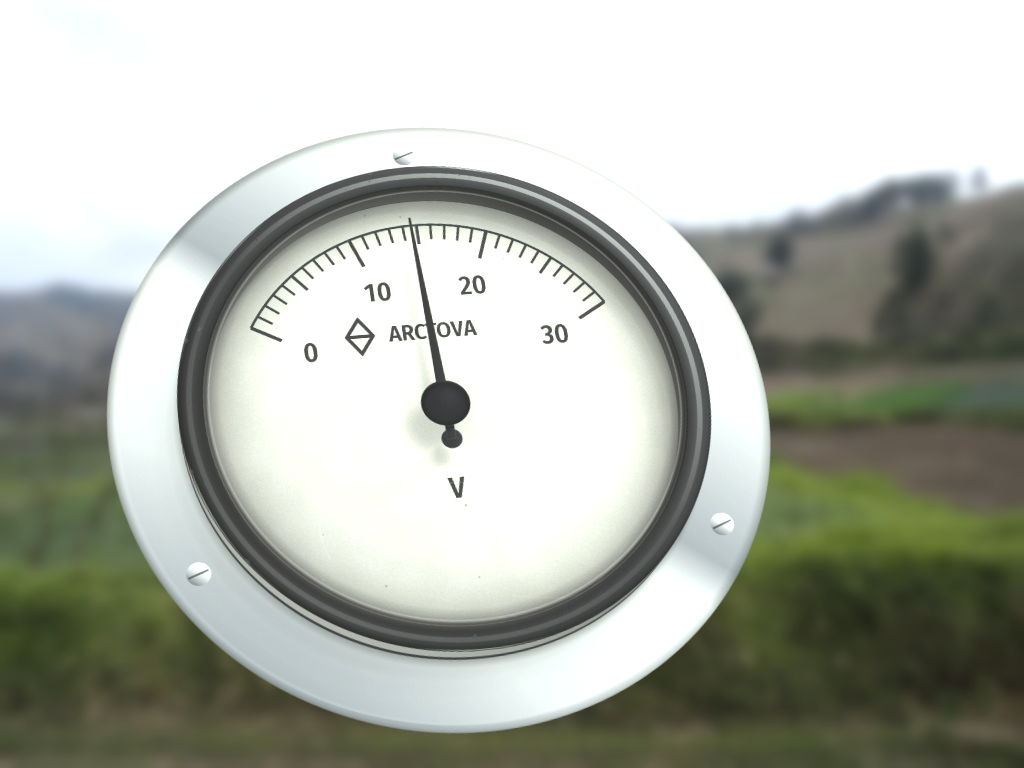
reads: 14.5V
